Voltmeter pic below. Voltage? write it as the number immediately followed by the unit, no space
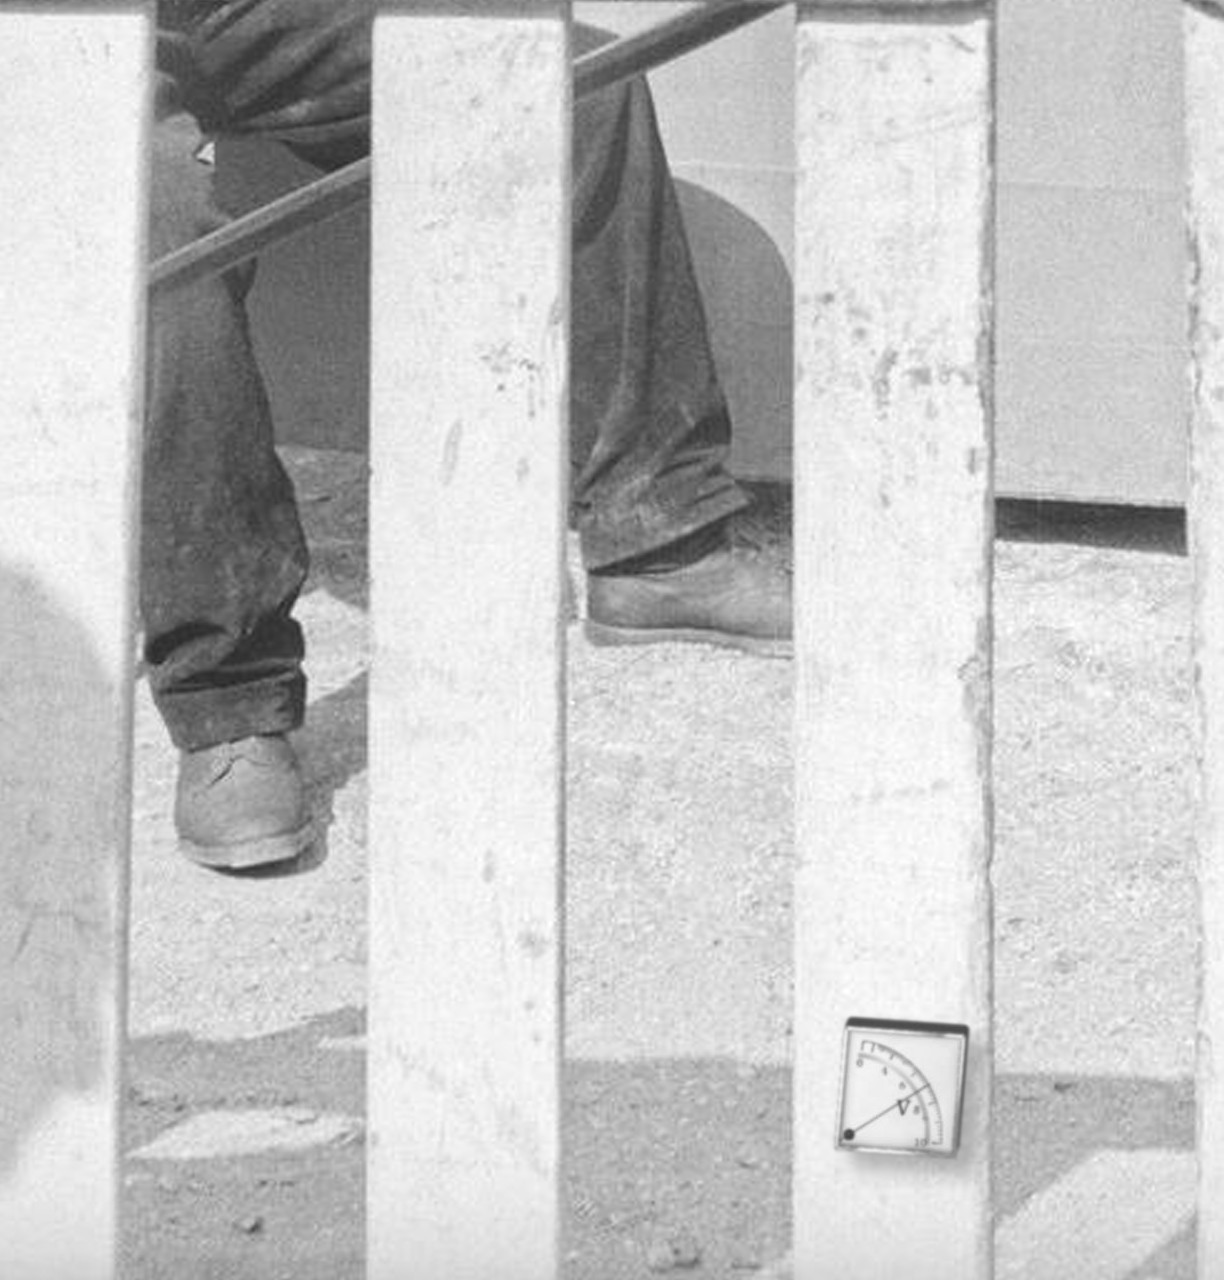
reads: 7V
